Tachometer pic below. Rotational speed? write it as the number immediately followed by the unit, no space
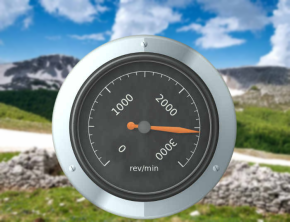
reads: 2550rpm
